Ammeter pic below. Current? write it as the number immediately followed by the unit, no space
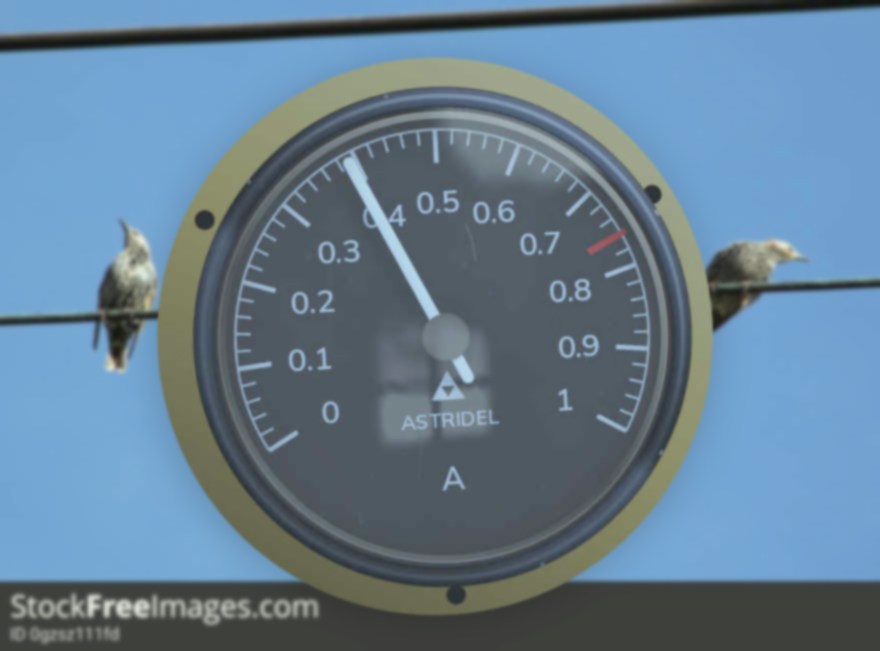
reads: 0.39A
